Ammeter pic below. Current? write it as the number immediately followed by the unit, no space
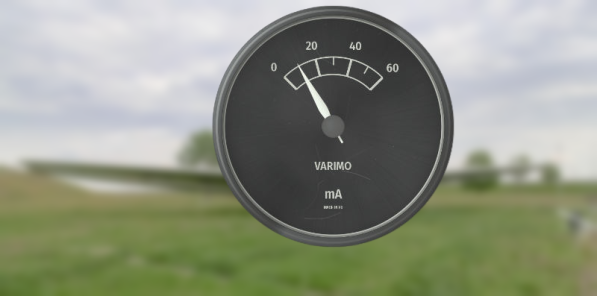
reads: 10mA
